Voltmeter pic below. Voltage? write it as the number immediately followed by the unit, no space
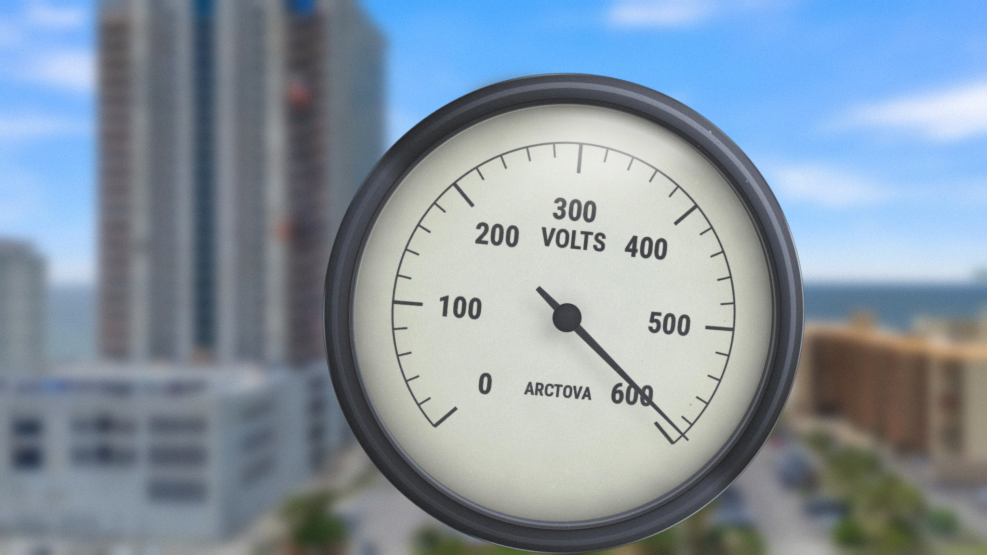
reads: 590V
